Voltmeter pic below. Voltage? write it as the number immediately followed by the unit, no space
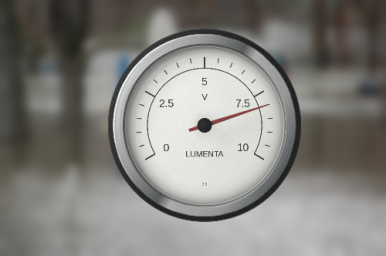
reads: 8V
